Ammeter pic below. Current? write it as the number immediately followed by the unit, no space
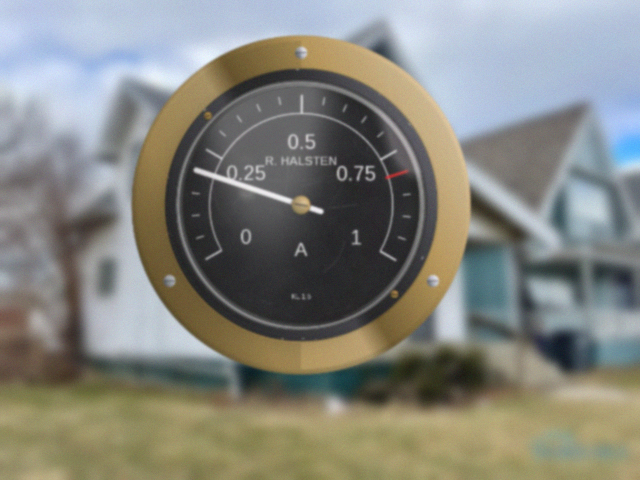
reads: 0.2A
